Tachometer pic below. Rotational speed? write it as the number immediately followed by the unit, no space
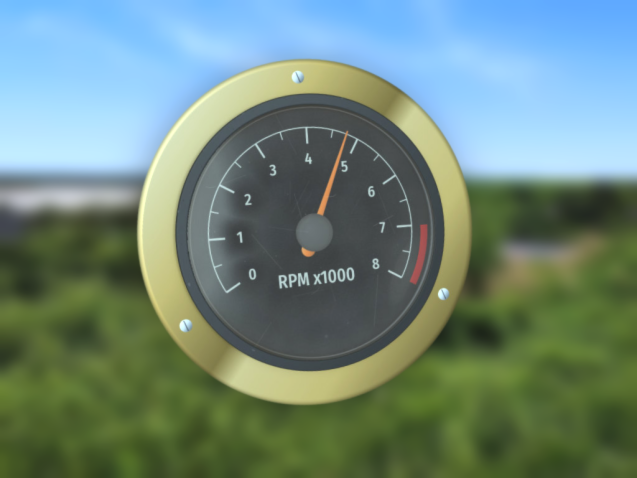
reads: 4750rpm
